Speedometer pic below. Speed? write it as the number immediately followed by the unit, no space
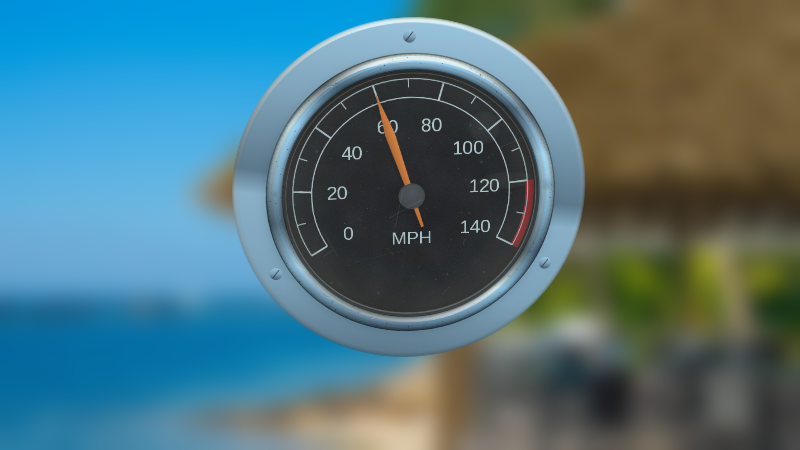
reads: 60mph
